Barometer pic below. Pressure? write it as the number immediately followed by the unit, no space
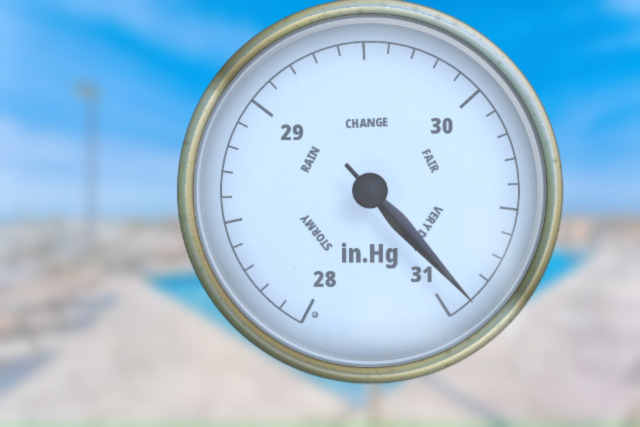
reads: 30.9inHg
